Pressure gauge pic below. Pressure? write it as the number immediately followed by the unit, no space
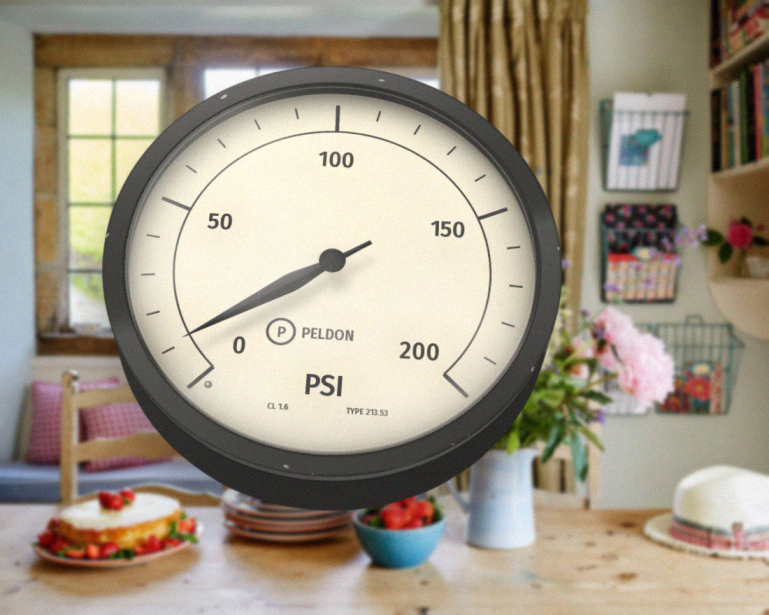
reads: 10psi
